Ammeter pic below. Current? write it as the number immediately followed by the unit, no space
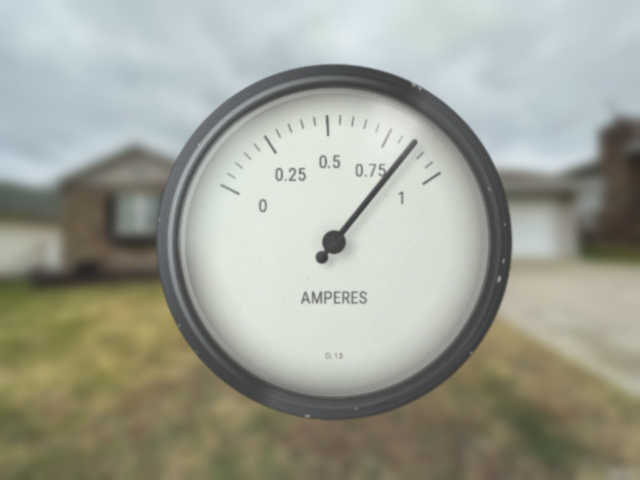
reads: 0.85A
